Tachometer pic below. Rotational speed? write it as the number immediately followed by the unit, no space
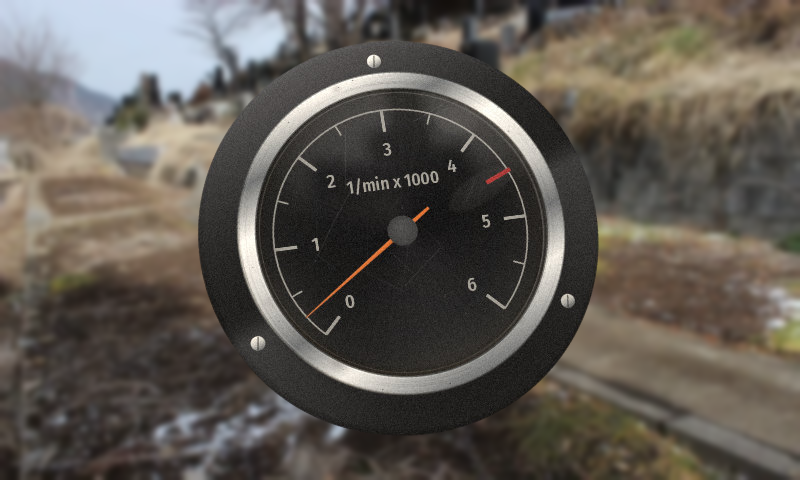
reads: 250rpm
